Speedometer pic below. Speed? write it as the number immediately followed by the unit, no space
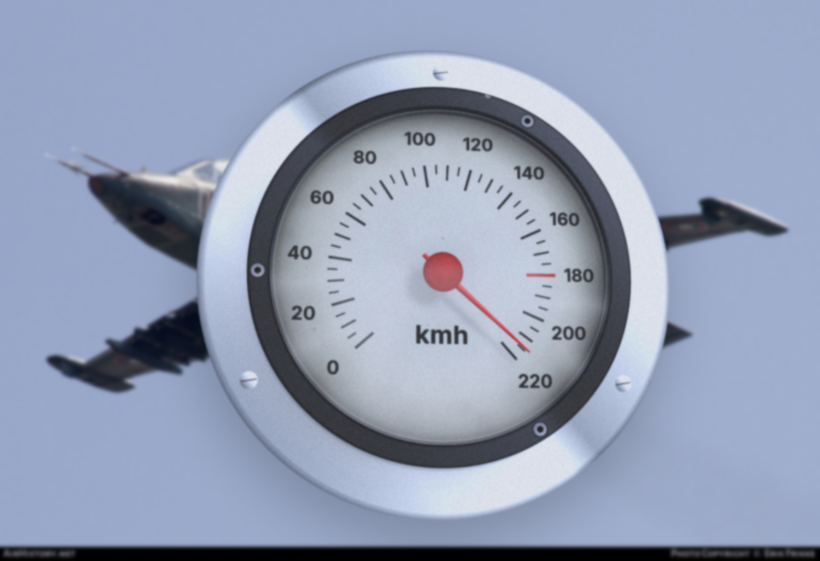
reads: 215km/h
